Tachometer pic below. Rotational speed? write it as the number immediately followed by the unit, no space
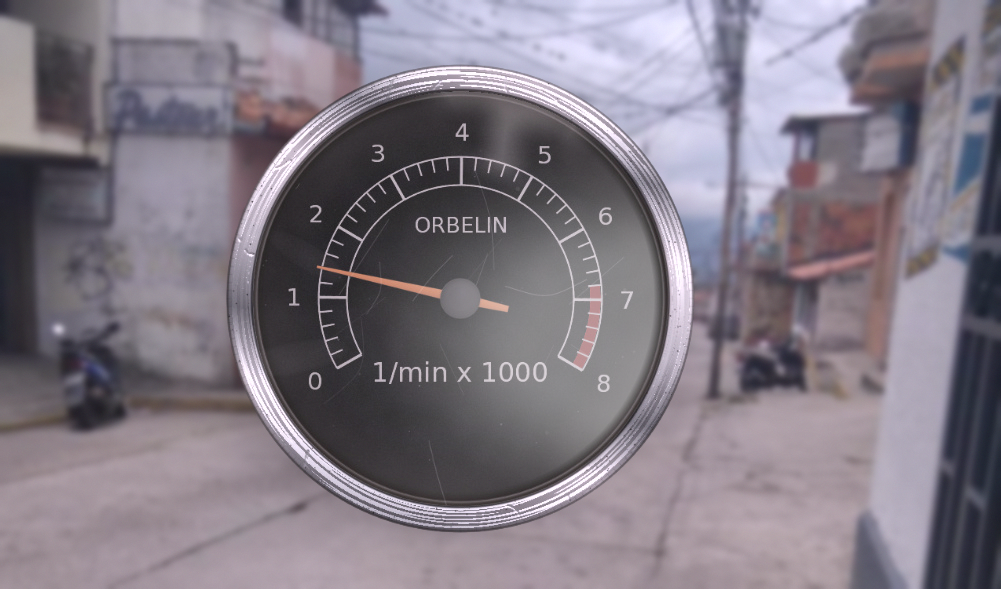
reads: 1400rpm
